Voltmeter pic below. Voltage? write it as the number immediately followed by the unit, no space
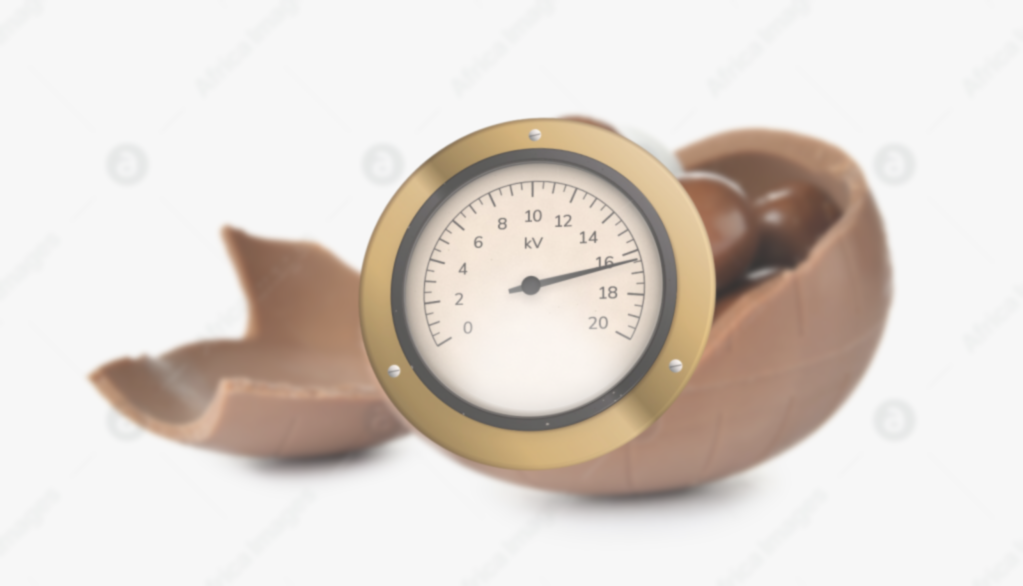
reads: 16.5kV
